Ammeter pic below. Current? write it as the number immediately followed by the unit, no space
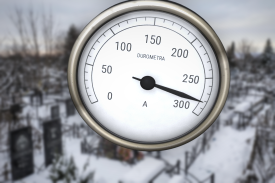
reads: 280A
